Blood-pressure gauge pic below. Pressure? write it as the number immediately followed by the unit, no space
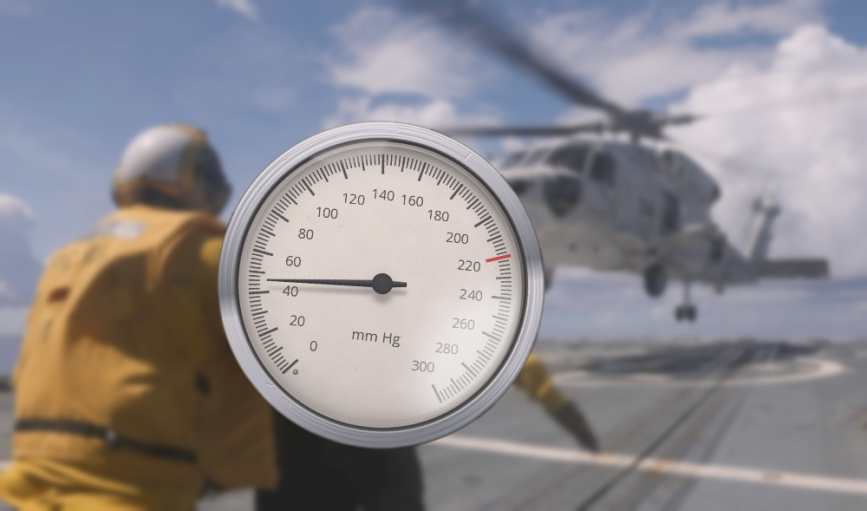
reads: 46mmHg
